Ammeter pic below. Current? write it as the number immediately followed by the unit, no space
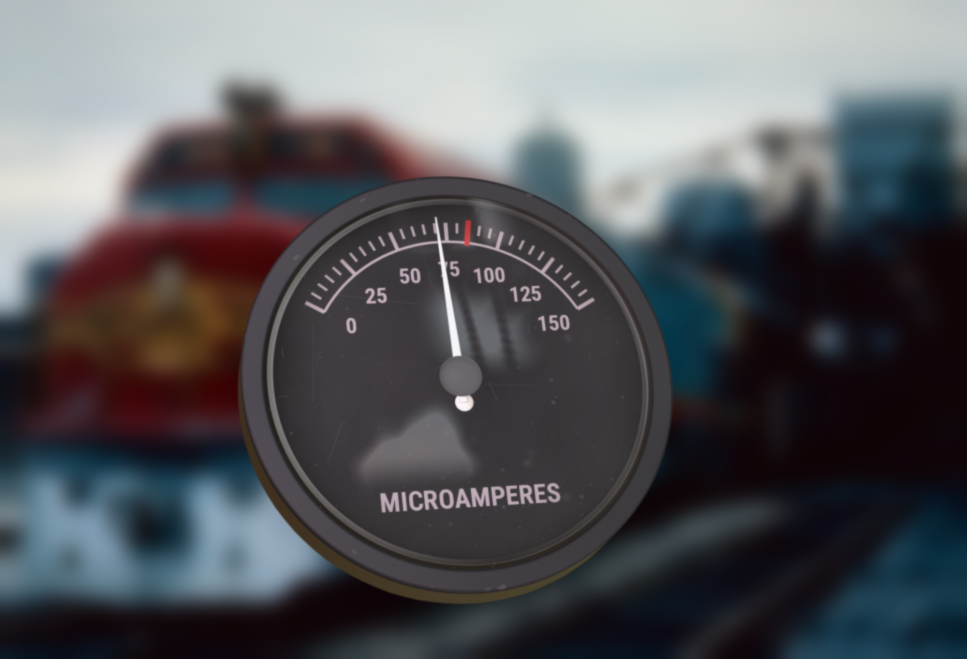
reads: 70µA
